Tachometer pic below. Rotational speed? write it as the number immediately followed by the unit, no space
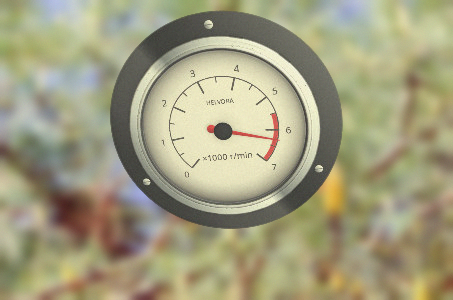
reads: 6250rpm
